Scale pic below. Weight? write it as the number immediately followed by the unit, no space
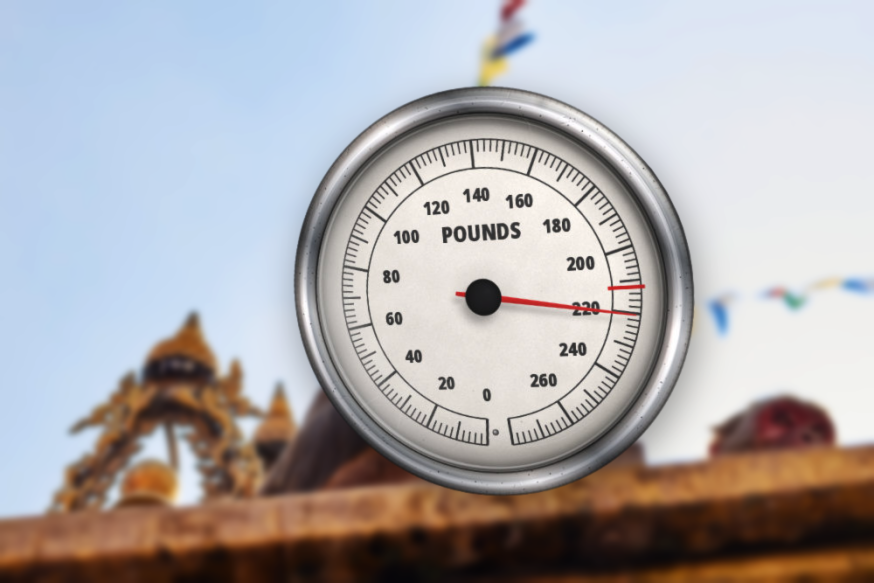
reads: 220lb
